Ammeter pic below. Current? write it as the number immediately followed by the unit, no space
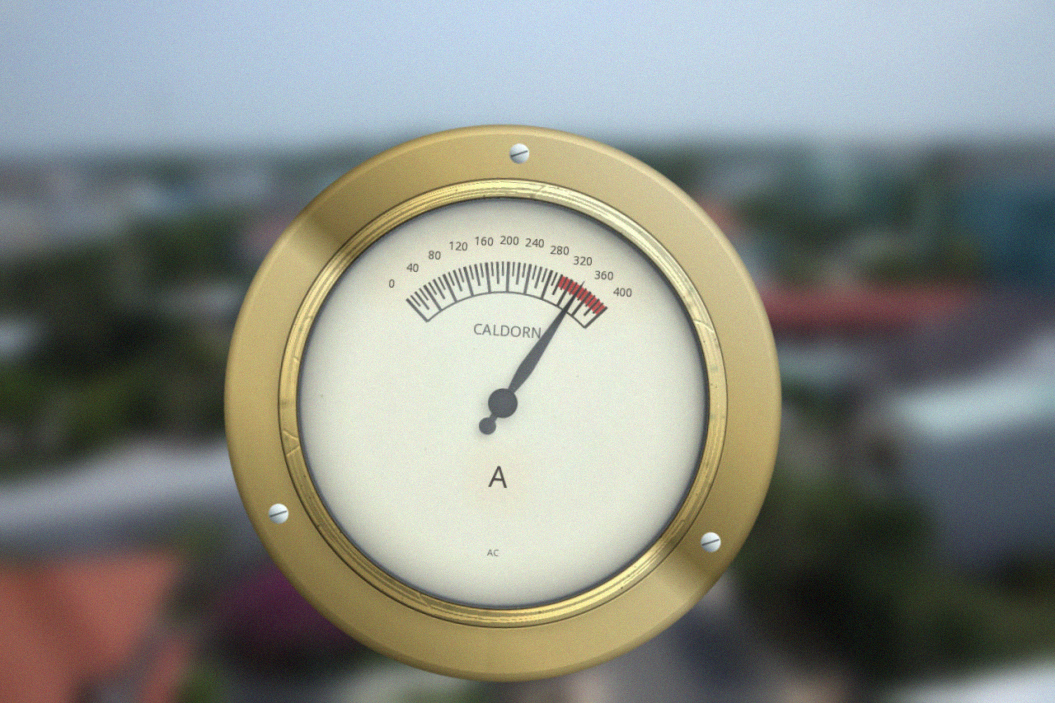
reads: 340A
